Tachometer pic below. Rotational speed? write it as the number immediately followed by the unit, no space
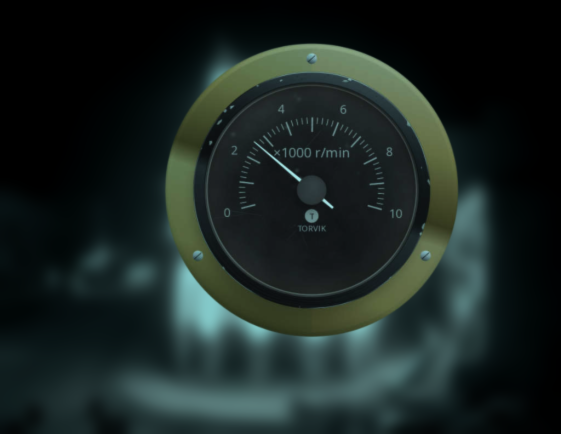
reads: 2600rpm
